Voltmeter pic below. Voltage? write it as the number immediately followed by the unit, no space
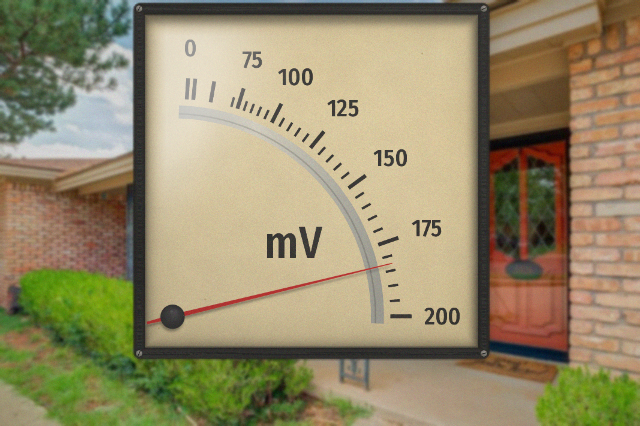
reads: 182.5mV
